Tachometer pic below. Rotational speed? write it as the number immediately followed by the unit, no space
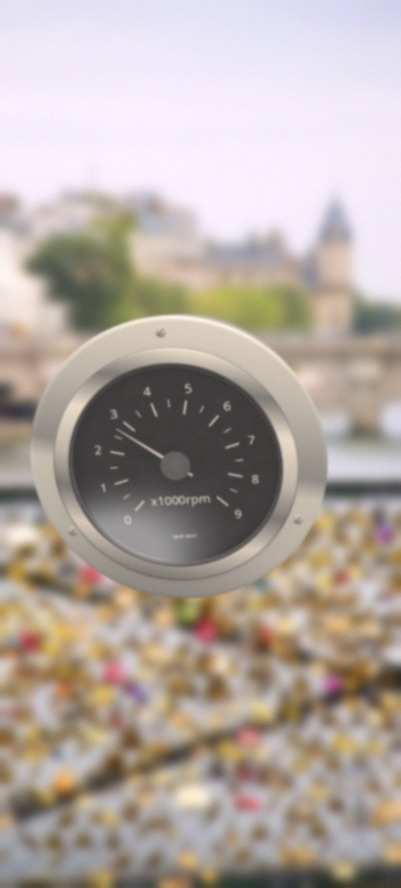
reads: 2750rpm
